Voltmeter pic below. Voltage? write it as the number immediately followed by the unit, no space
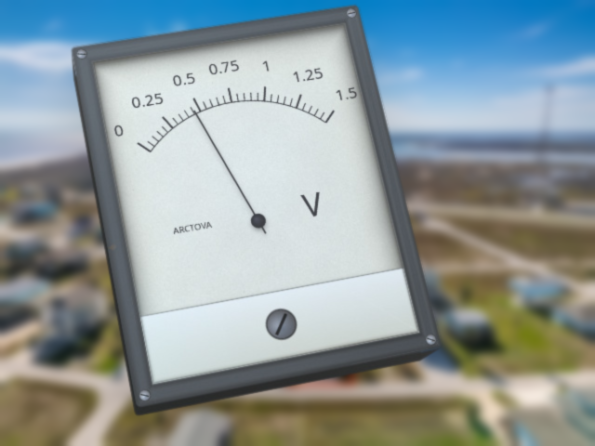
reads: 0.45V
